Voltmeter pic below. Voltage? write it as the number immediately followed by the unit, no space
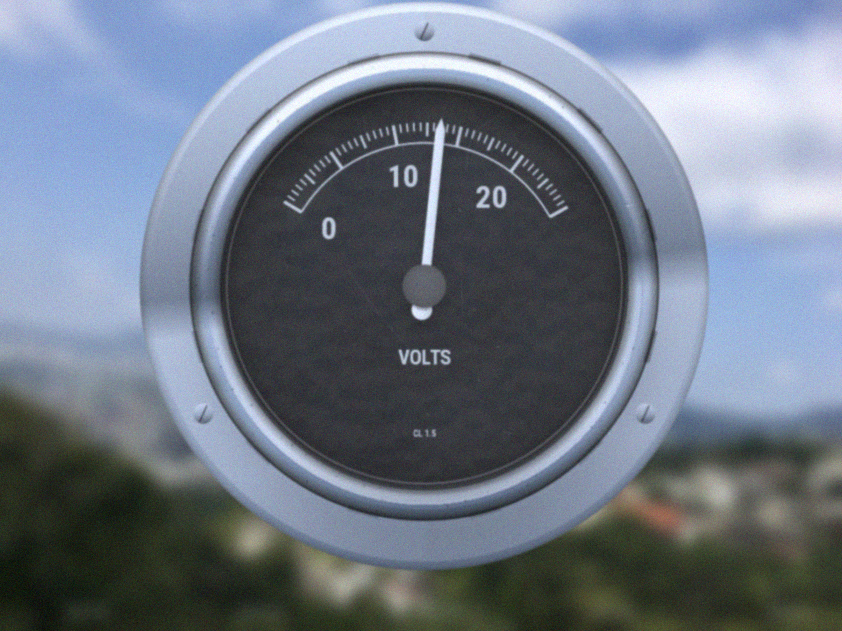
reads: 13.5V
